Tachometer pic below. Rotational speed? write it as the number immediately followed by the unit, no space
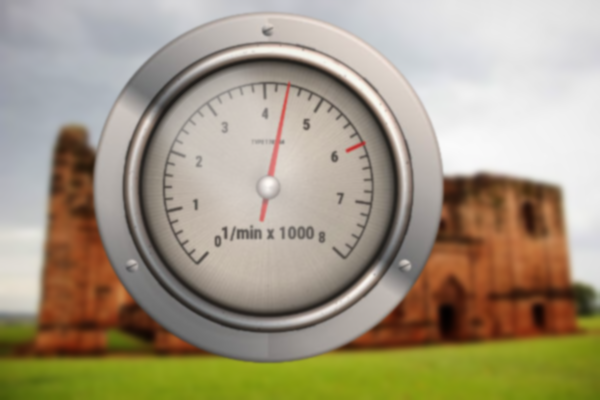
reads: 4400rpm
